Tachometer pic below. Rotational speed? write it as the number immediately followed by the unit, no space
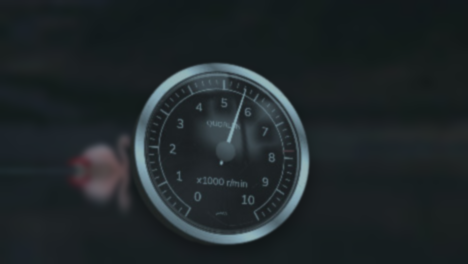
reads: 5600rpm
